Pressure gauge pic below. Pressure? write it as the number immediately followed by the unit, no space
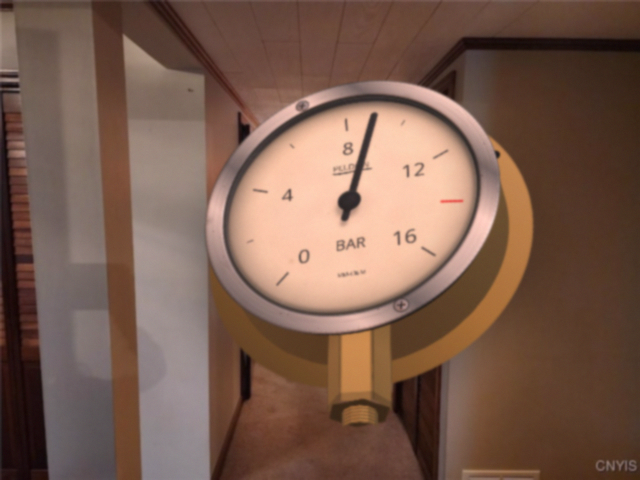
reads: 9bar
